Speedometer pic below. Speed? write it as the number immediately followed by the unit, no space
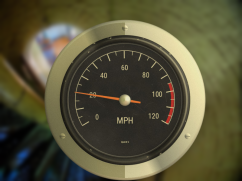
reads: 20mph
